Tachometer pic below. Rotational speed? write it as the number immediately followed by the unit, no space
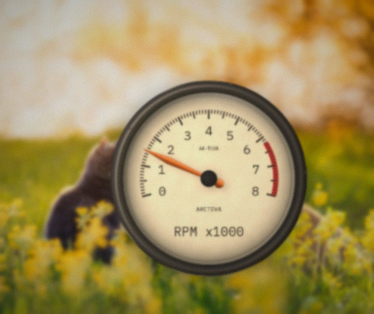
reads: 1500rpm
